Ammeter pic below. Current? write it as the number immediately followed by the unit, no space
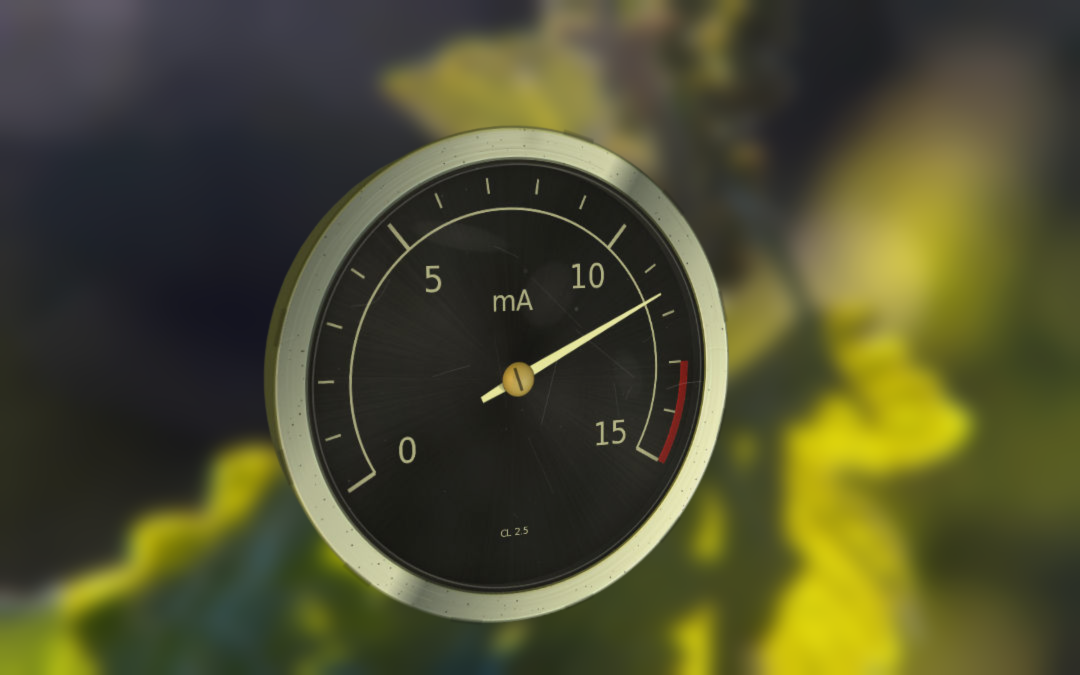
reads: 11.5mA
